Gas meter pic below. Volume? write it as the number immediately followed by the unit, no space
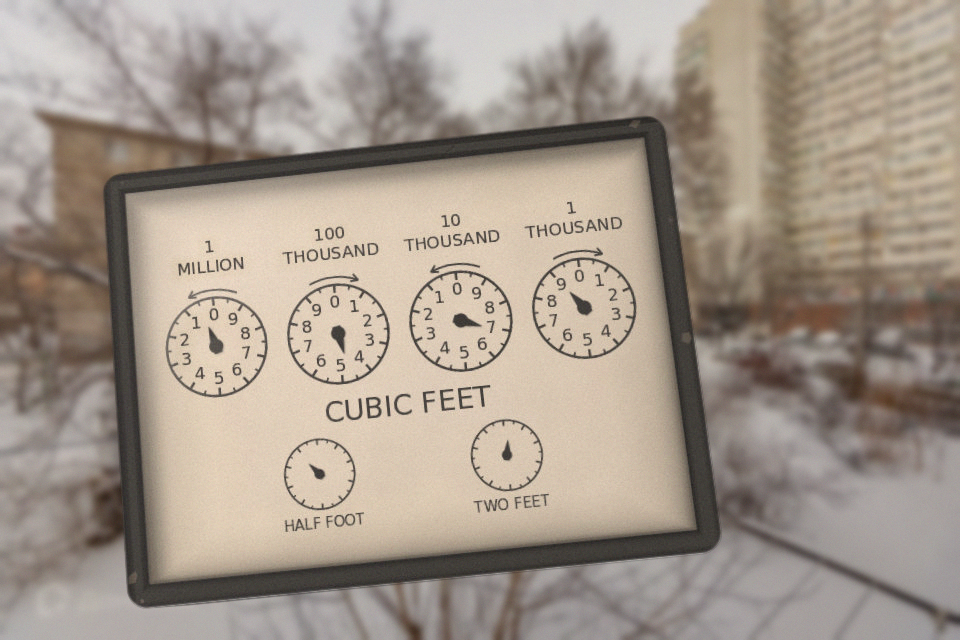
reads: 46900ft³
